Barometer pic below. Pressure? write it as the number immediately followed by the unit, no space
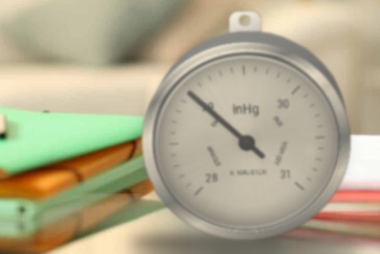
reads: 29inHg
